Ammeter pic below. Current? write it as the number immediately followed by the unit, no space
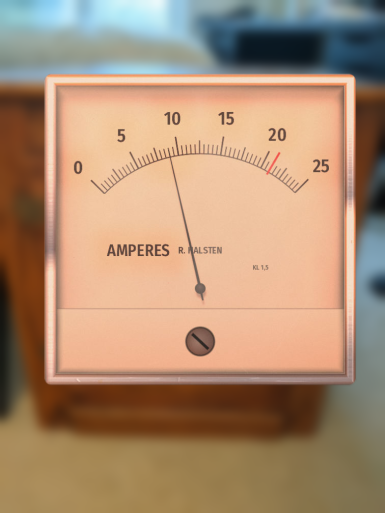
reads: 9A
